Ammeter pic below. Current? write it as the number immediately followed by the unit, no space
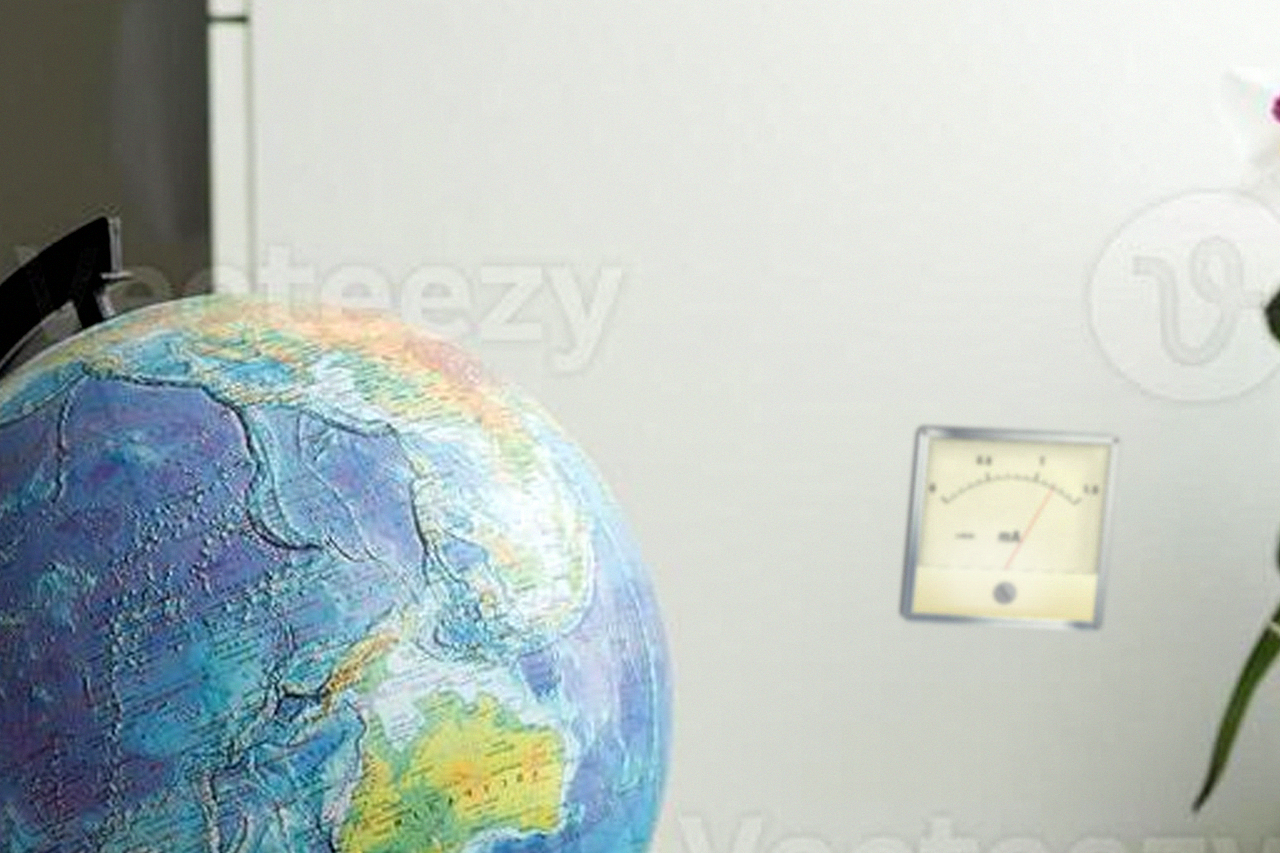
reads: 1.2mA
